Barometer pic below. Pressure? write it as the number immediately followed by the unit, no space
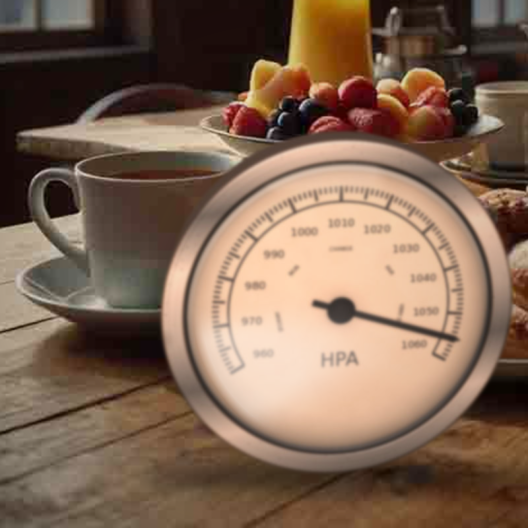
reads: 1055hPa
